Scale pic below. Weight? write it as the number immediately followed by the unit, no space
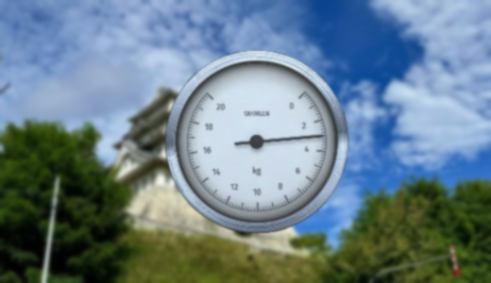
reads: 3kg
